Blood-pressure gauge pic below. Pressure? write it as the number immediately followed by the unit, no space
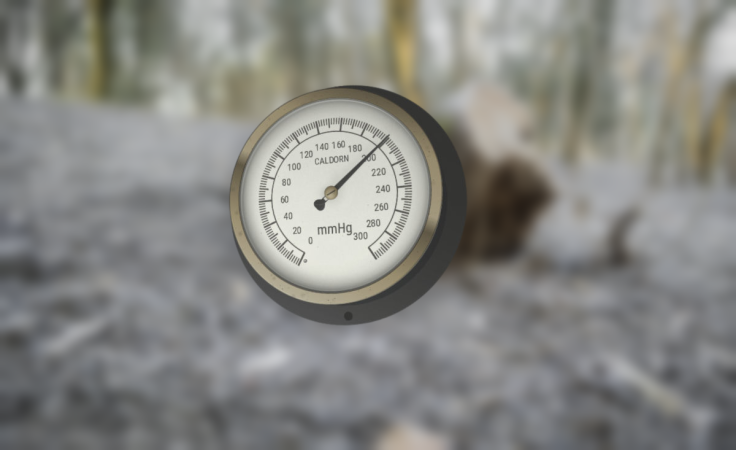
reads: 200mmHg
